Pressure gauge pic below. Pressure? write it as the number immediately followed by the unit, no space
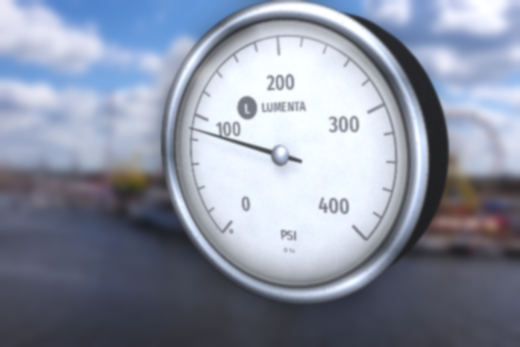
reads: 90psi
